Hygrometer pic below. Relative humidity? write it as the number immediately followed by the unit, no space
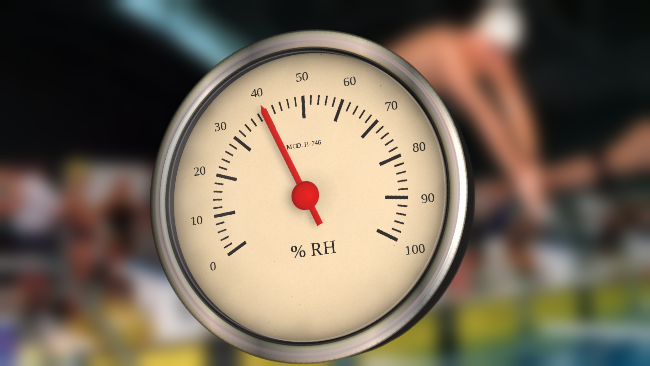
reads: 40%
